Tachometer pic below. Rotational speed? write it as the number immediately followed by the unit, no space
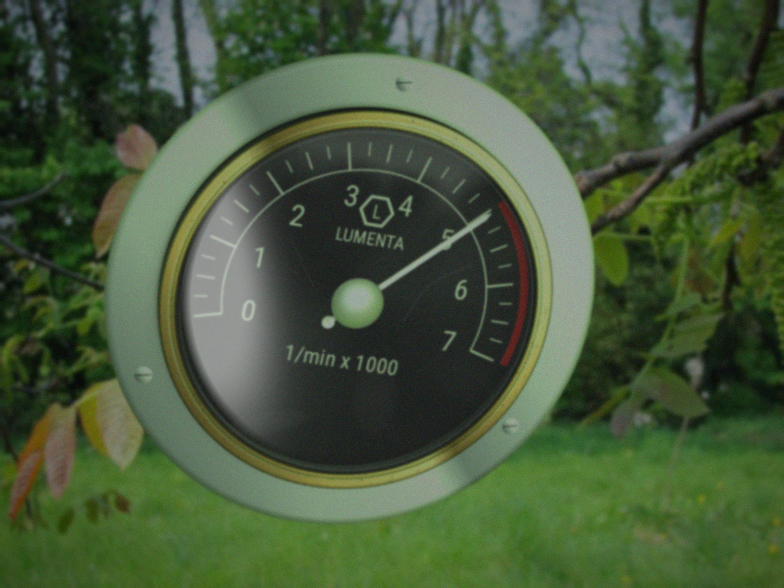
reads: 5000rpm
